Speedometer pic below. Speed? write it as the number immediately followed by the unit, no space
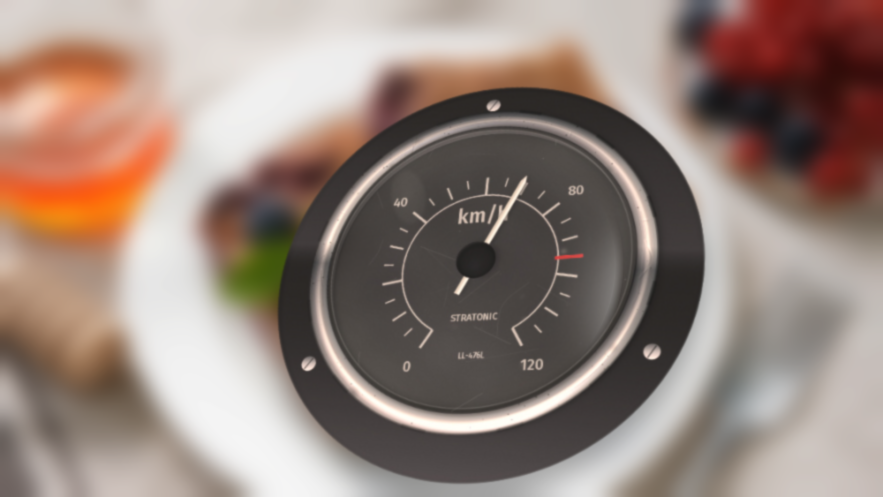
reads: 70km/h
